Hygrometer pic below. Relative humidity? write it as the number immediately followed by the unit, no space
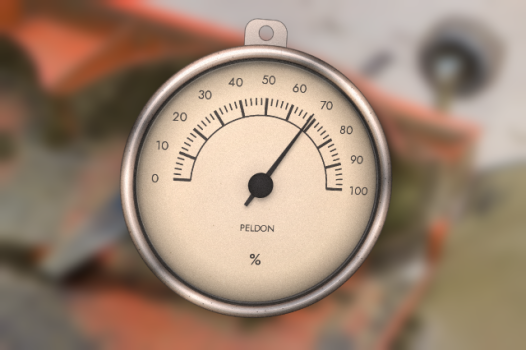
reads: 68%
